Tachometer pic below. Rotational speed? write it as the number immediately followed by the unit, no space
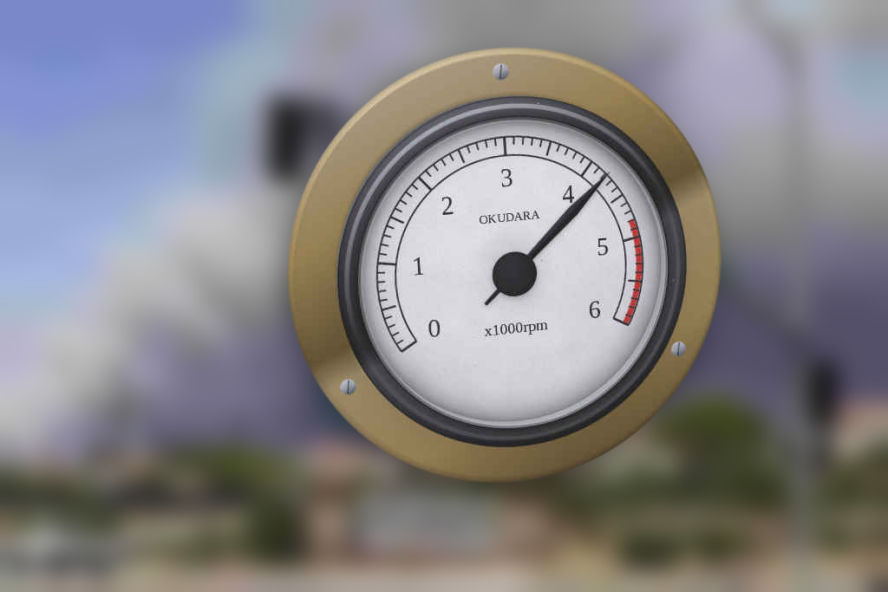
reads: 4200rpm
